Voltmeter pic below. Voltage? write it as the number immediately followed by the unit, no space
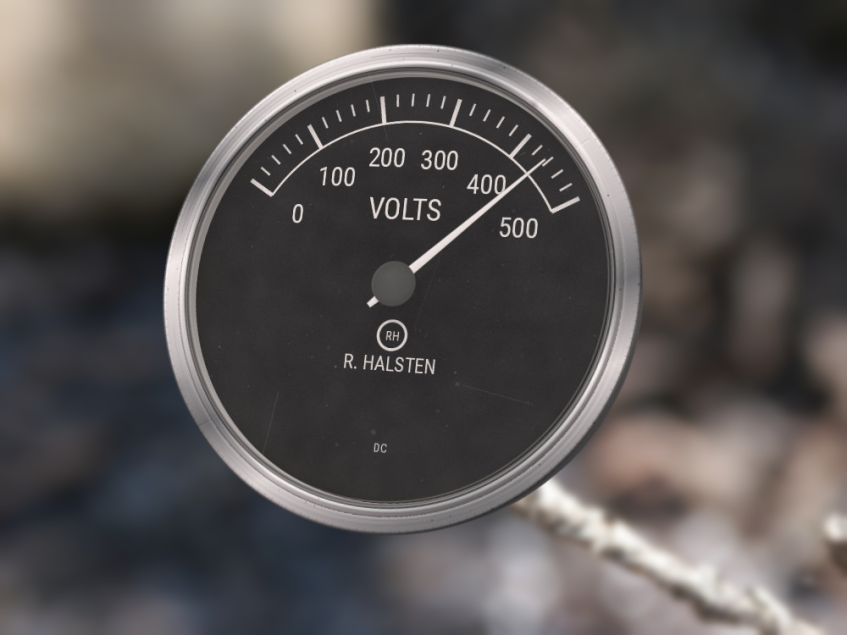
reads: 440V
